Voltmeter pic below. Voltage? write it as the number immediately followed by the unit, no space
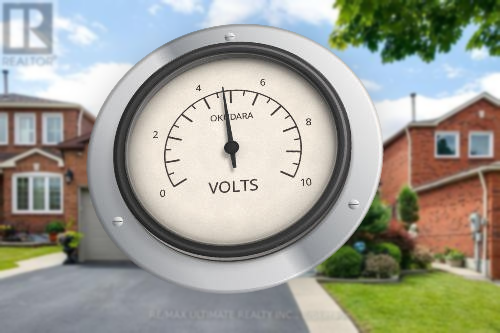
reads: 4.75V
